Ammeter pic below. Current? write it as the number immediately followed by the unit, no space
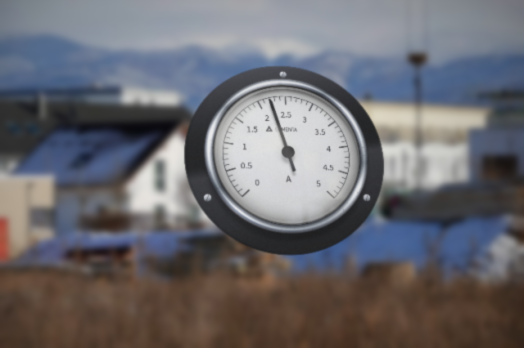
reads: 2.2A
